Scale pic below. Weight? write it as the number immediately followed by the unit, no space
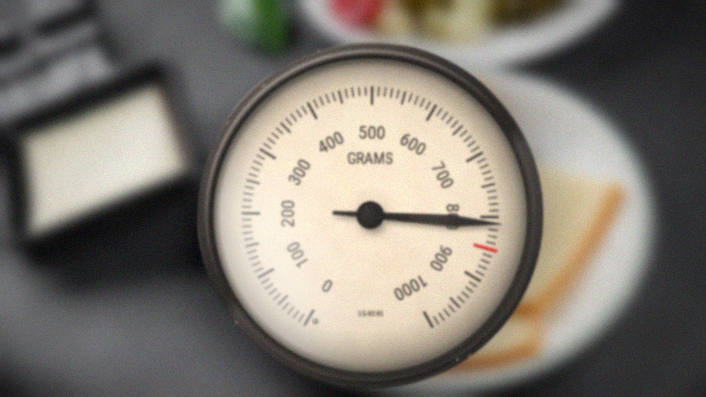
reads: 810g
